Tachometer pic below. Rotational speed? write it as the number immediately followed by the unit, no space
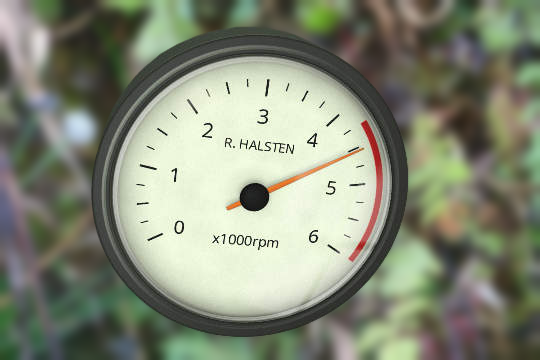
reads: 4500rpm
